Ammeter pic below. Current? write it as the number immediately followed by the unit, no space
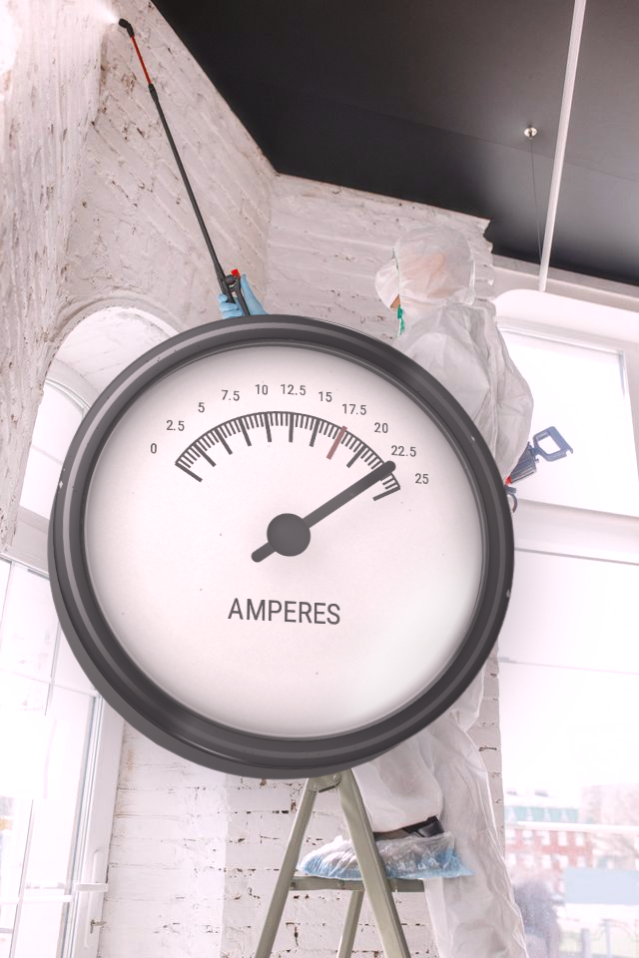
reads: 23A
